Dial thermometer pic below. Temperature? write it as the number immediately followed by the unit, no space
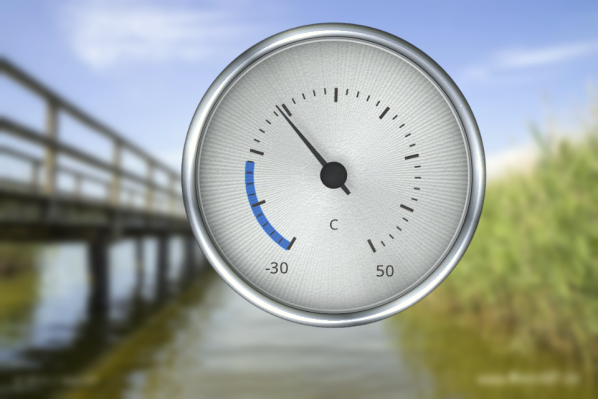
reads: -1°C
